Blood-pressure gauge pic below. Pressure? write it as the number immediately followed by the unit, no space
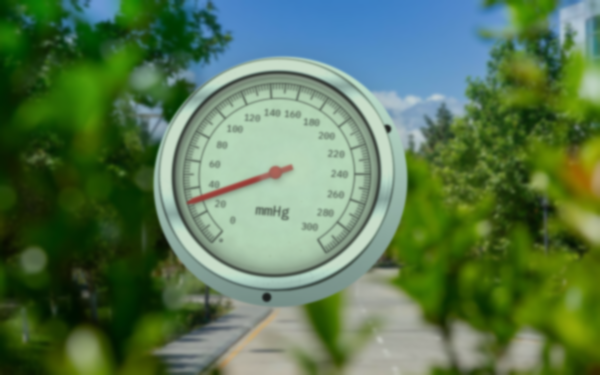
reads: 30mmHg
